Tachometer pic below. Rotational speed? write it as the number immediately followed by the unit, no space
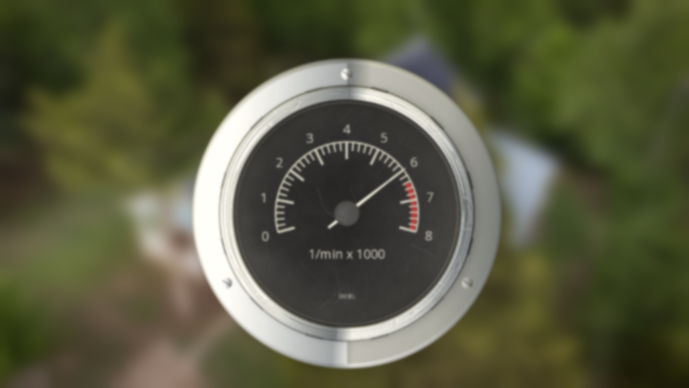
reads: 6000rpm
